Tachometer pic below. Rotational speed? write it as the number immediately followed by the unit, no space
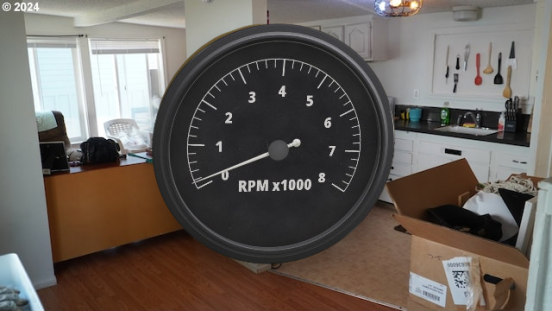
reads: 200rpm
